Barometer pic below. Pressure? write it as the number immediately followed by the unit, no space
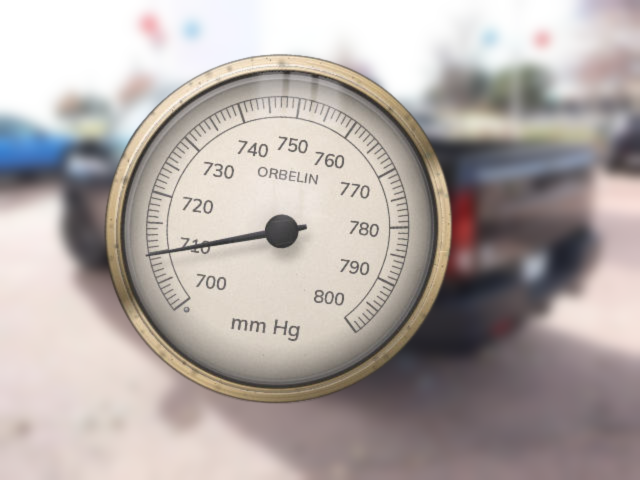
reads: 710mmHg
